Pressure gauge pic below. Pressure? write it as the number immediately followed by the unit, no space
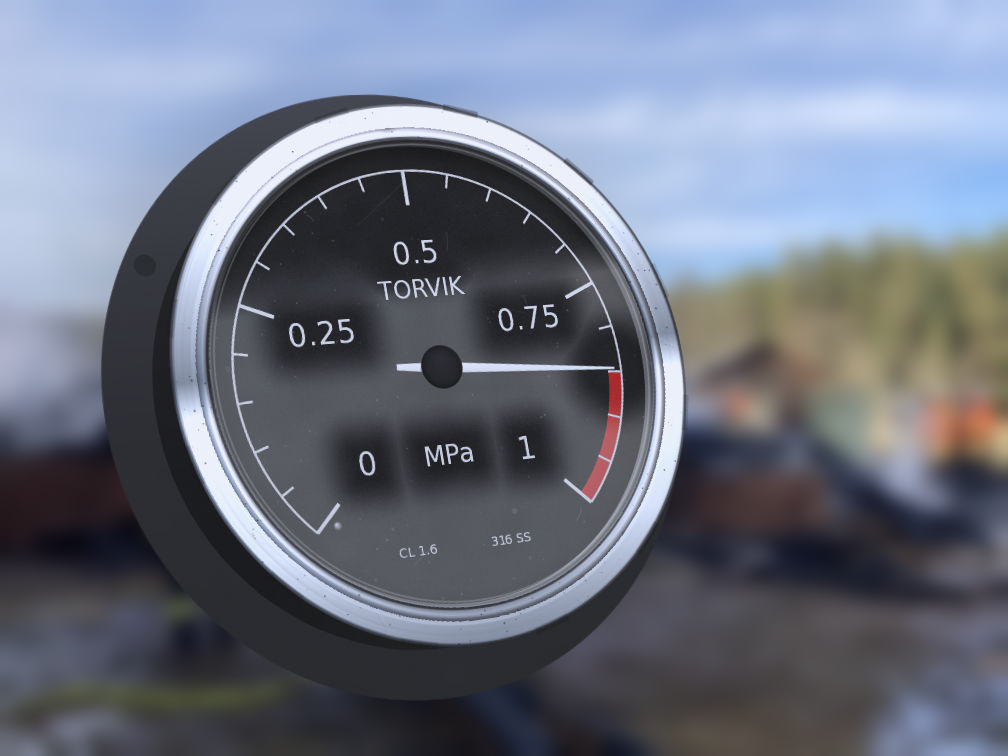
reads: 0.85MPa
